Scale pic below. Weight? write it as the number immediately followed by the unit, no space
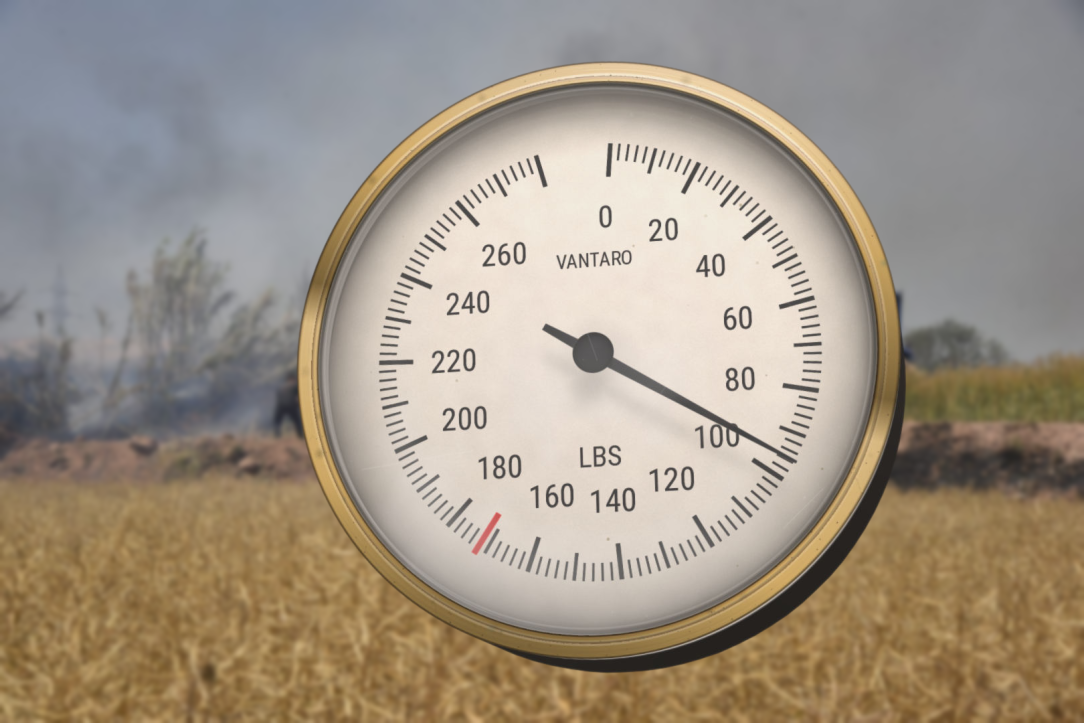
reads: 96lb
